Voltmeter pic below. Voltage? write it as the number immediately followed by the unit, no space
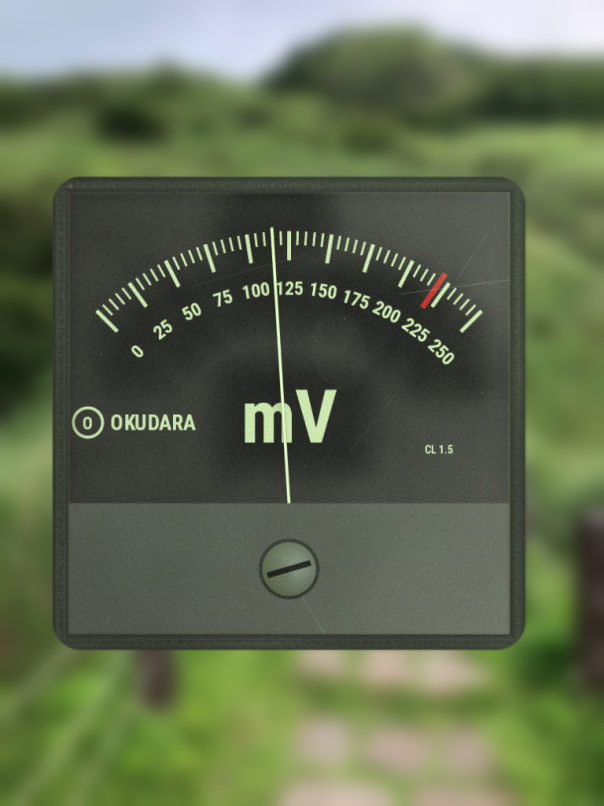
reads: 115mV
